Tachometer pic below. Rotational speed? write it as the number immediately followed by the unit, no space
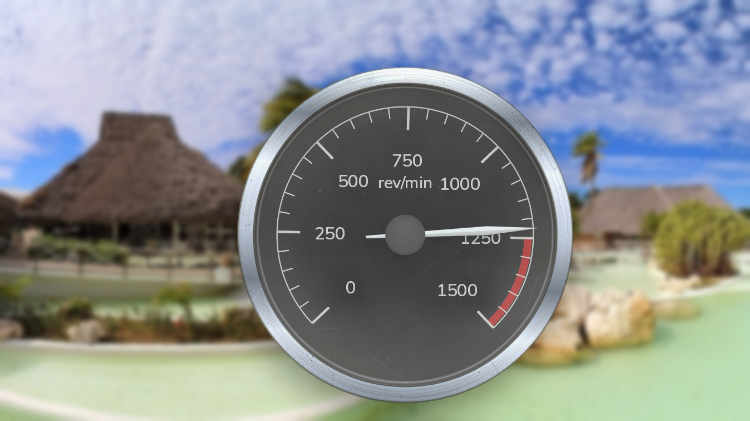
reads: 1225rpm
